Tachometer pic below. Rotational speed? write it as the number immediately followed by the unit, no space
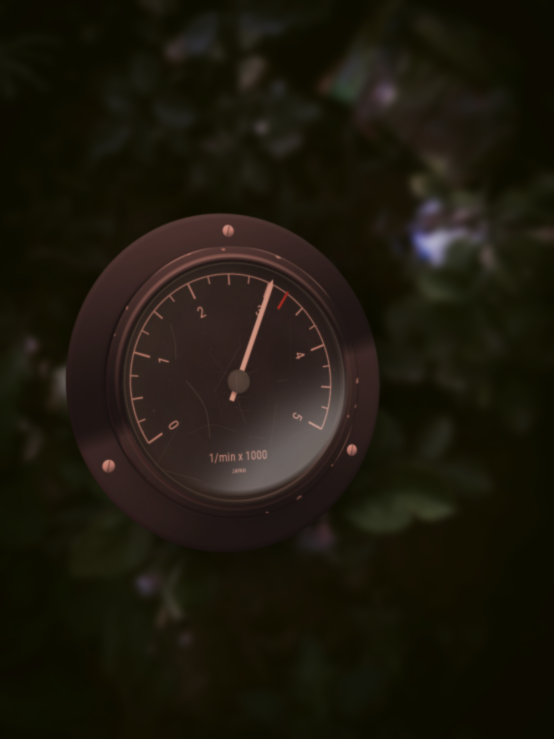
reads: 3000rpm
